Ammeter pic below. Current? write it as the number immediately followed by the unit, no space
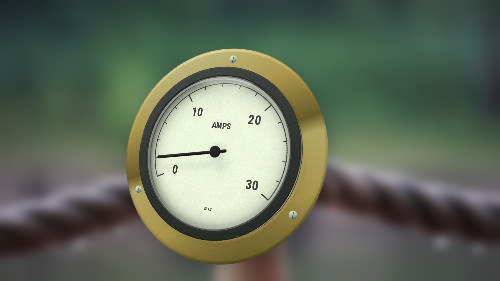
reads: 2A
